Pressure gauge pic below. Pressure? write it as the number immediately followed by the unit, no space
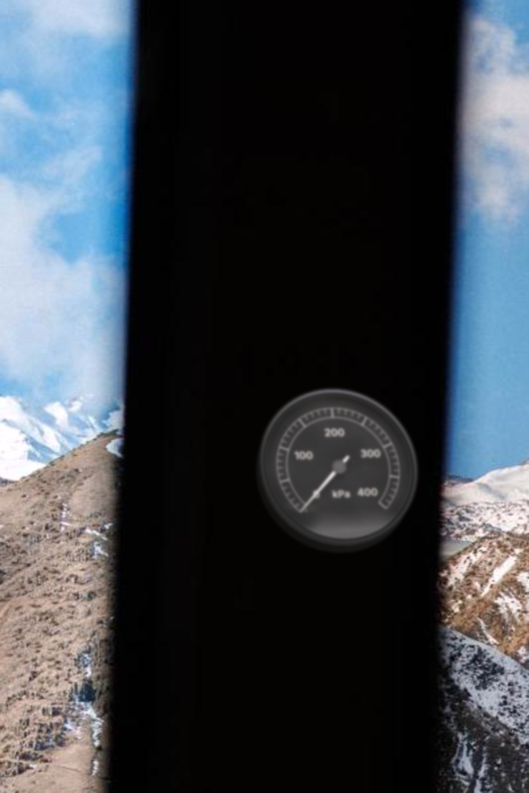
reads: 0kPa
